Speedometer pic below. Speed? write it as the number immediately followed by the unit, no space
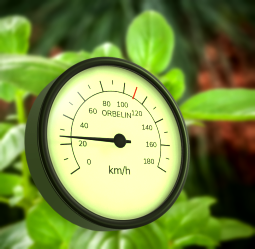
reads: 25km/h
